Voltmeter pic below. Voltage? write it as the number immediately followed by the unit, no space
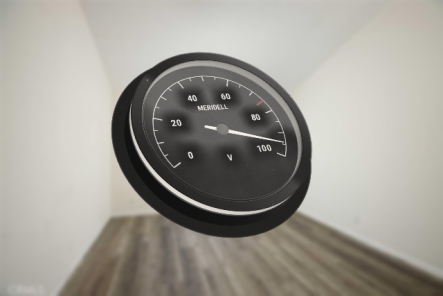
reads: 95V
